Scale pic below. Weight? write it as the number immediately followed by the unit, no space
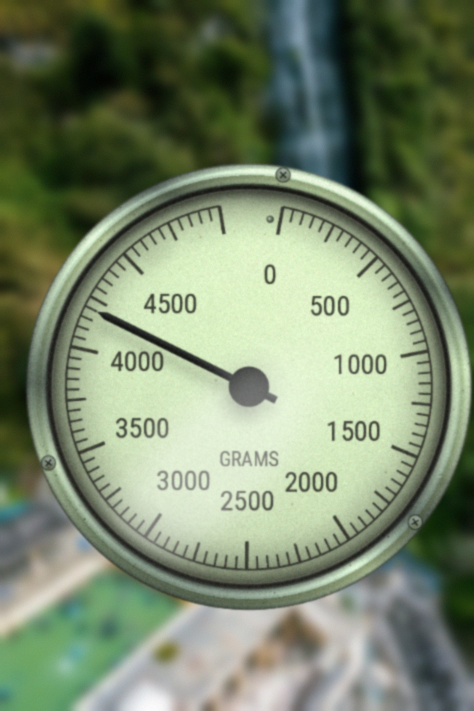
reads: 4200g
